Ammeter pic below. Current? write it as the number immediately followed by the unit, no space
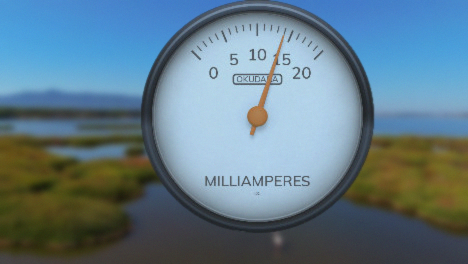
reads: 14mA
